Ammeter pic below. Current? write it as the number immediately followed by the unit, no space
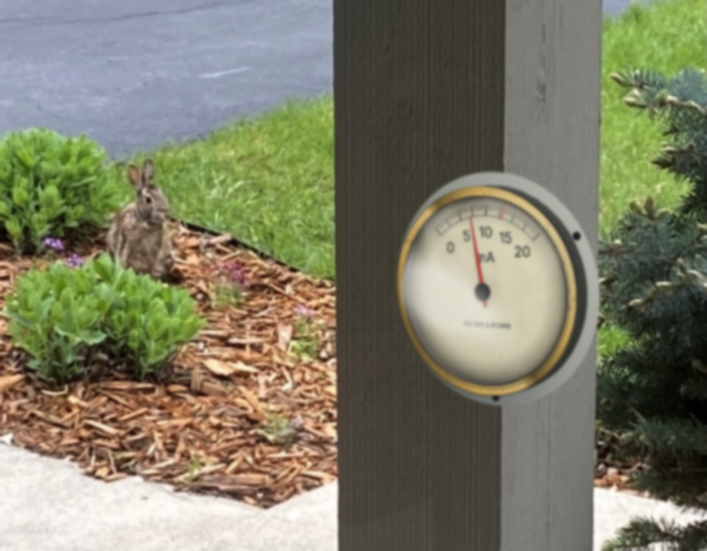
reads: 7.5mA
